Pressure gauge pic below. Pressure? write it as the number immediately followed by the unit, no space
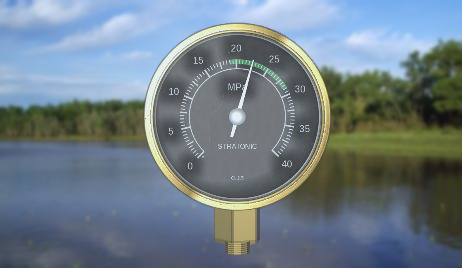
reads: 22.5MPa
